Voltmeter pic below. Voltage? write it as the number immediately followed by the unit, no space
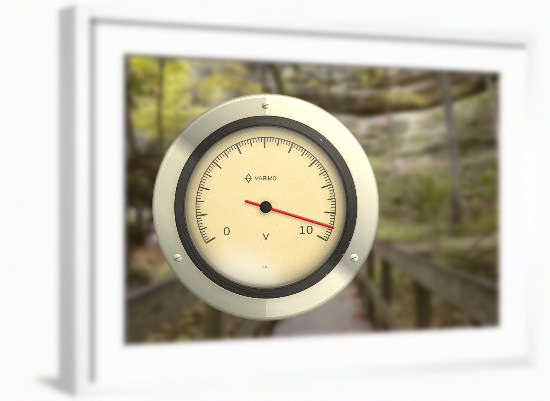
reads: 9.5V
